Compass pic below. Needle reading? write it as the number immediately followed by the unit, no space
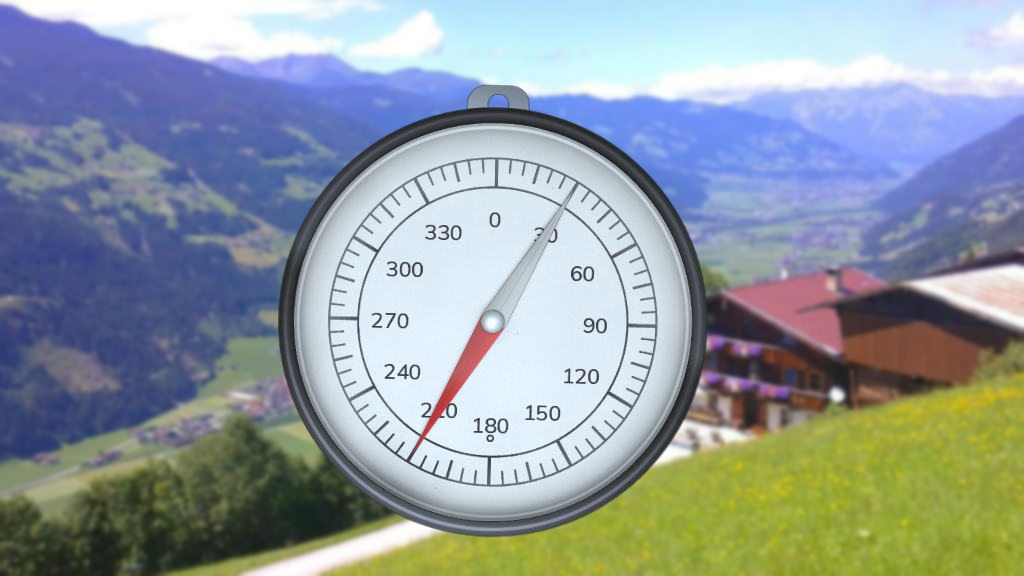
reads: 210°
